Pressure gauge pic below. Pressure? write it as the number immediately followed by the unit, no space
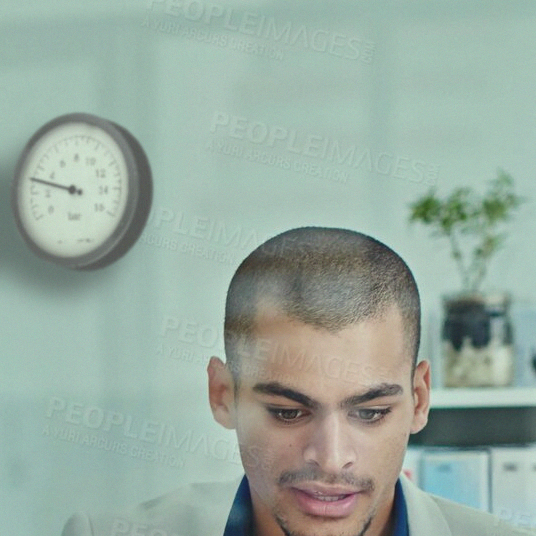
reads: 3bar
